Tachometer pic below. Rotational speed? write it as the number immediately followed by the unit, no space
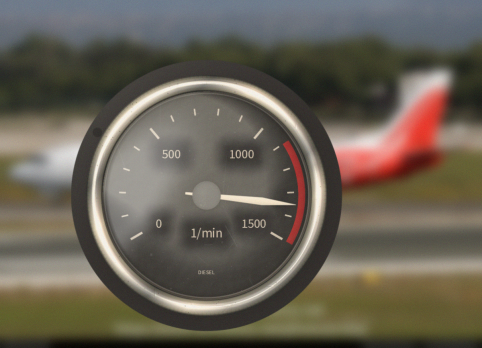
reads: 1350rpm
